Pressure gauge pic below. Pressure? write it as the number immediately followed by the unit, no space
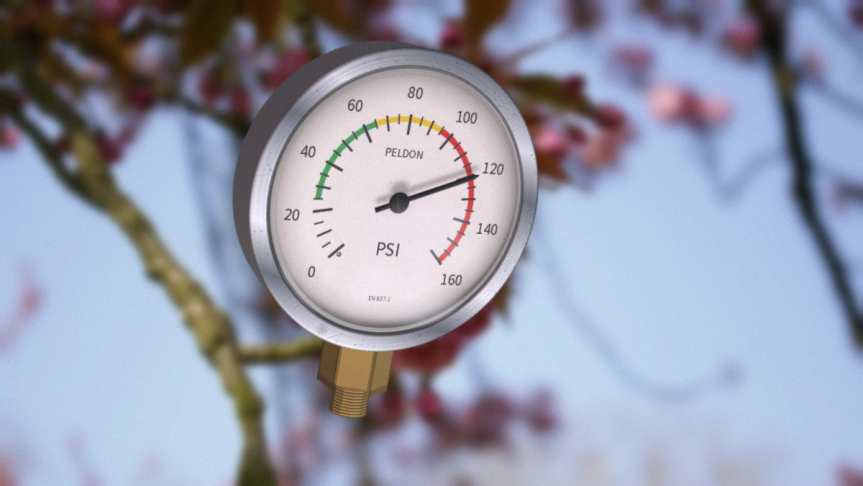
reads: 120psi
